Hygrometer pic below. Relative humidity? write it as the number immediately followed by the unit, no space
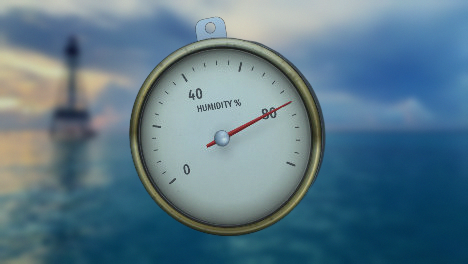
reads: 80%
